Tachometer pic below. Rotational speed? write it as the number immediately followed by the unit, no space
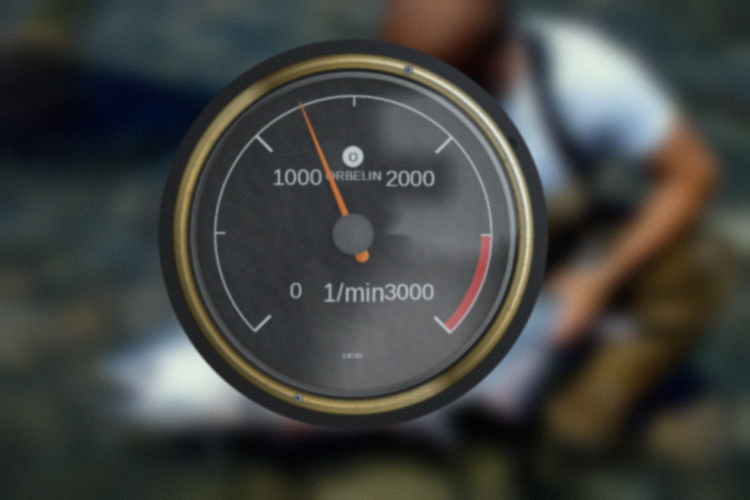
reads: 1250rpm
